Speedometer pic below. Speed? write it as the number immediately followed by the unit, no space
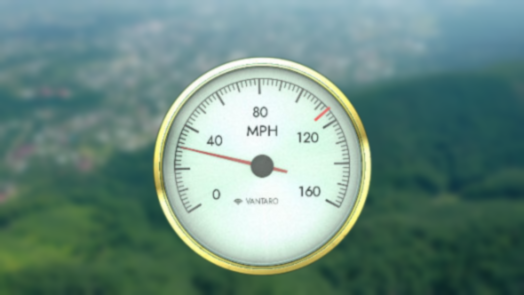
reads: 30mph
